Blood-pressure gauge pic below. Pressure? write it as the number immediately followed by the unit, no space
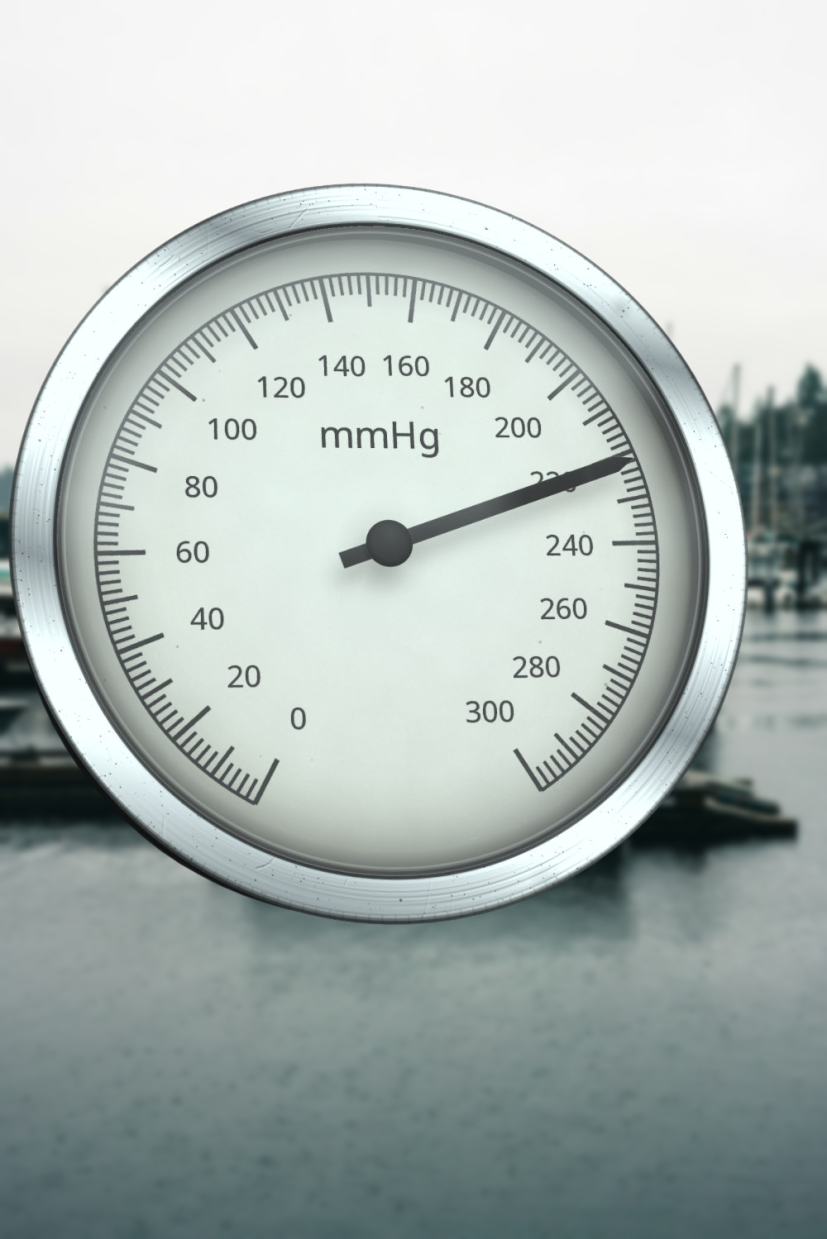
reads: 222mmHg
